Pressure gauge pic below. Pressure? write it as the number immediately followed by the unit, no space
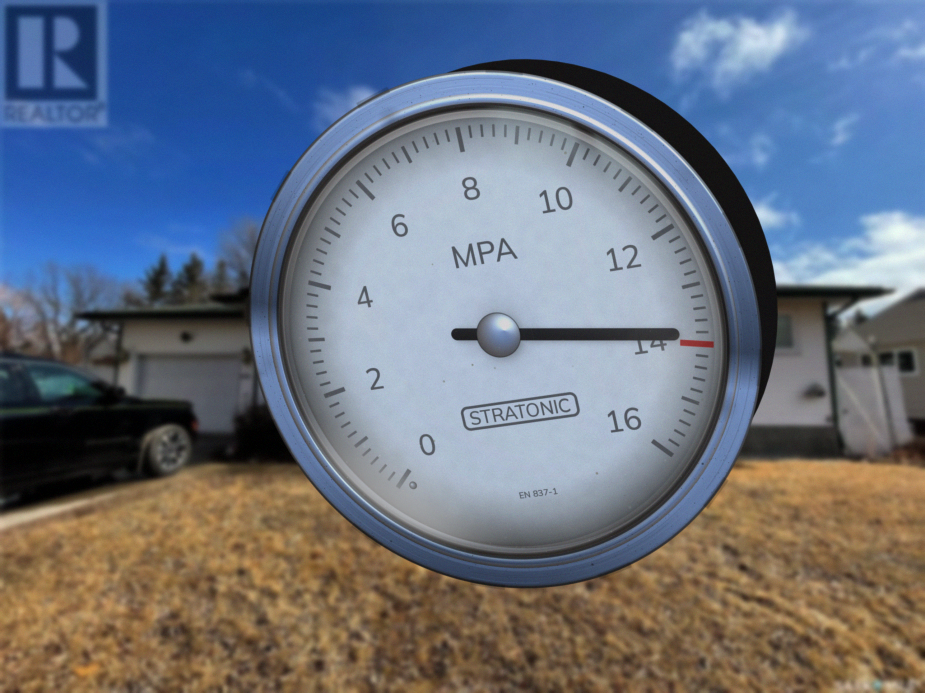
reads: 13.8MPa
